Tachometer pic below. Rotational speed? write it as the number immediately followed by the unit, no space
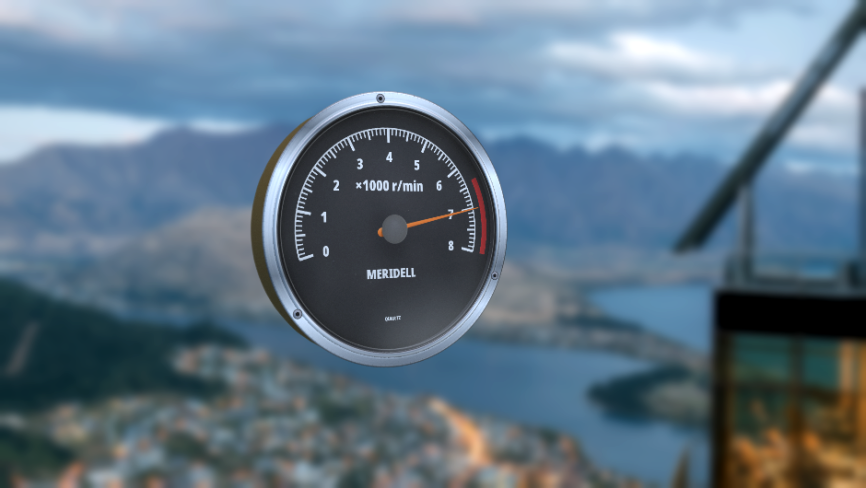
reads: 7000rpm
